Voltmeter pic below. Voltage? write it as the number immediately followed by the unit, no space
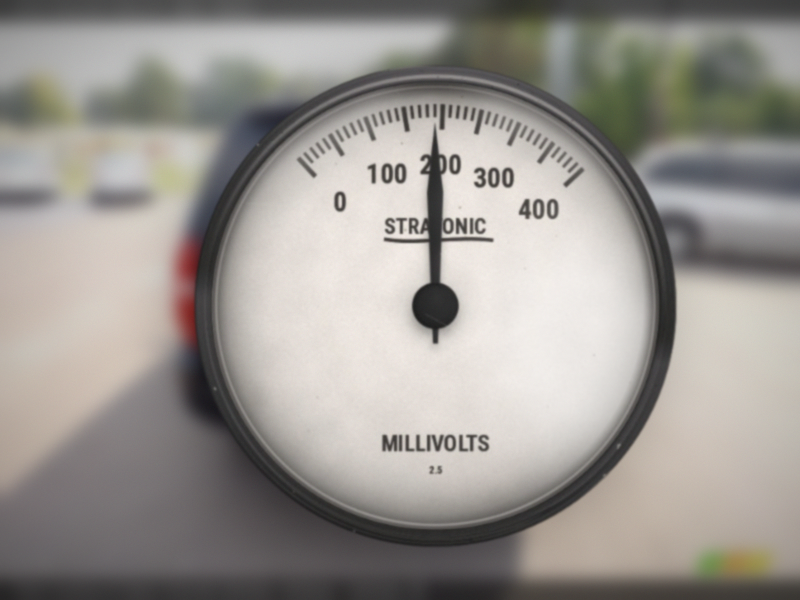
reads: 190mV
